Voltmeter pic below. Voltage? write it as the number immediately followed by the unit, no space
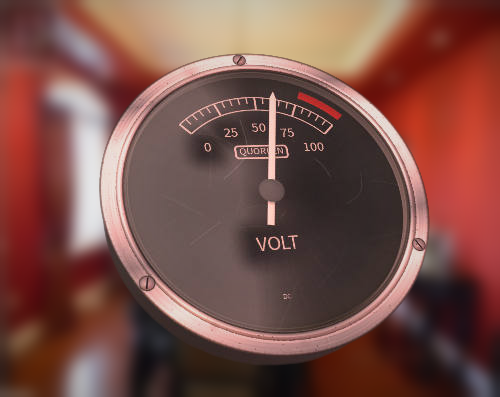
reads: 60V
